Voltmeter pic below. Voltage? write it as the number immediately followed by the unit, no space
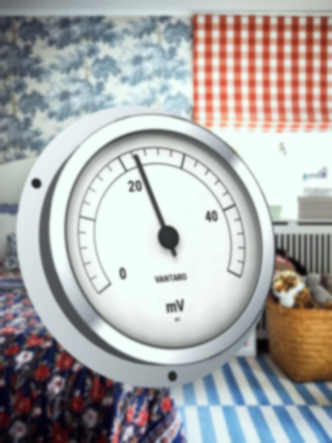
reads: 22mV
